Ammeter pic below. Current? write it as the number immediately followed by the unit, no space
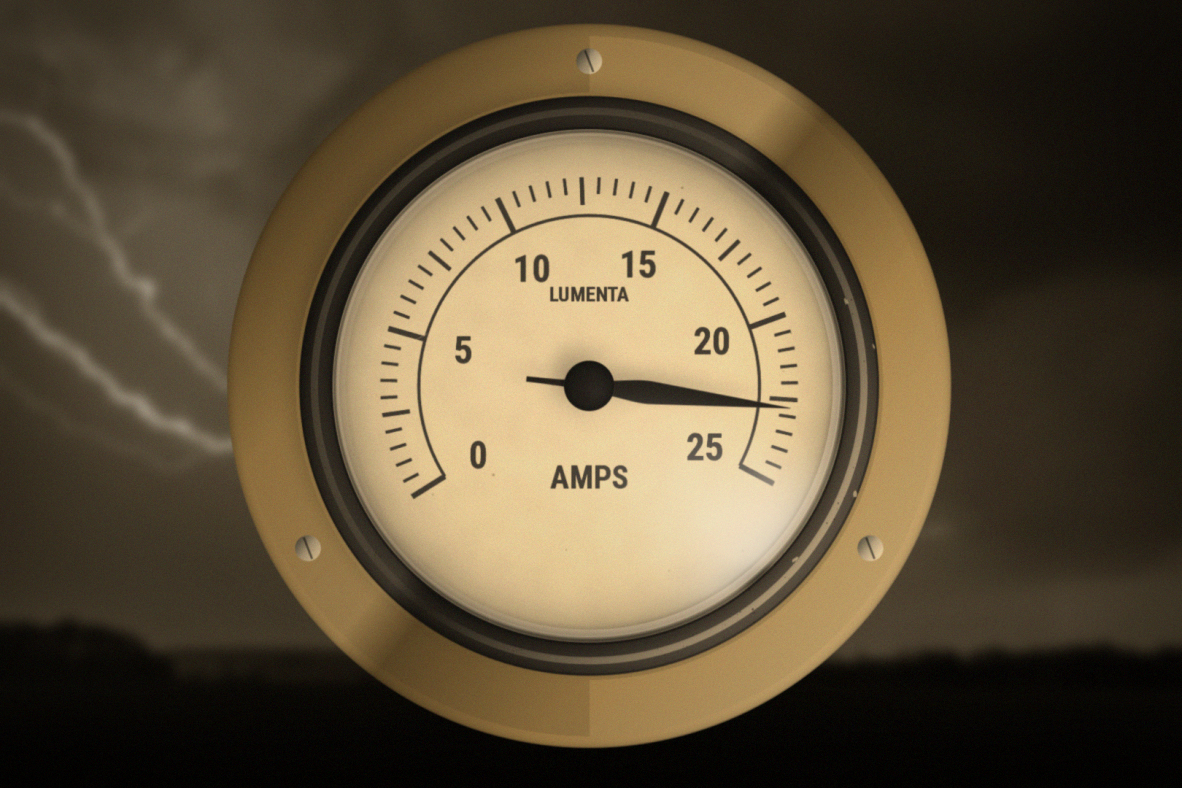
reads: 22.75A
